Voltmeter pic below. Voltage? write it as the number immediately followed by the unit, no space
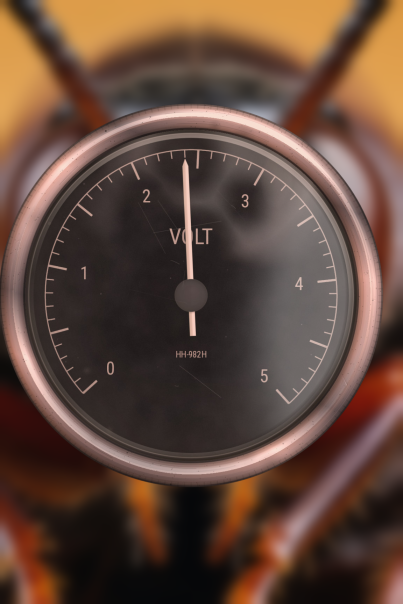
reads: 2.4V
